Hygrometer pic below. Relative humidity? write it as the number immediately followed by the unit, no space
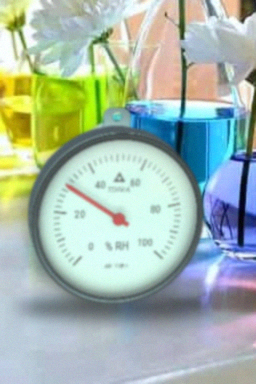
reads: 30%
